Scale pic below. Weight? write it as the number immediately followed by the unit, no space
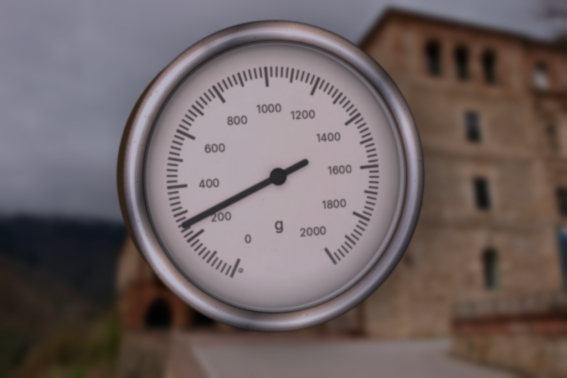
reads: 260g
